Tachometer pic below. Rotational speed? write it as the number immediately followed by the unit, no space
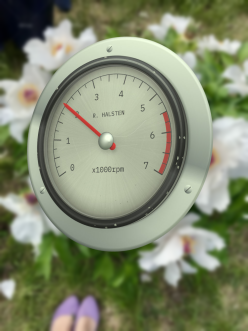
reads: 2000rpm
